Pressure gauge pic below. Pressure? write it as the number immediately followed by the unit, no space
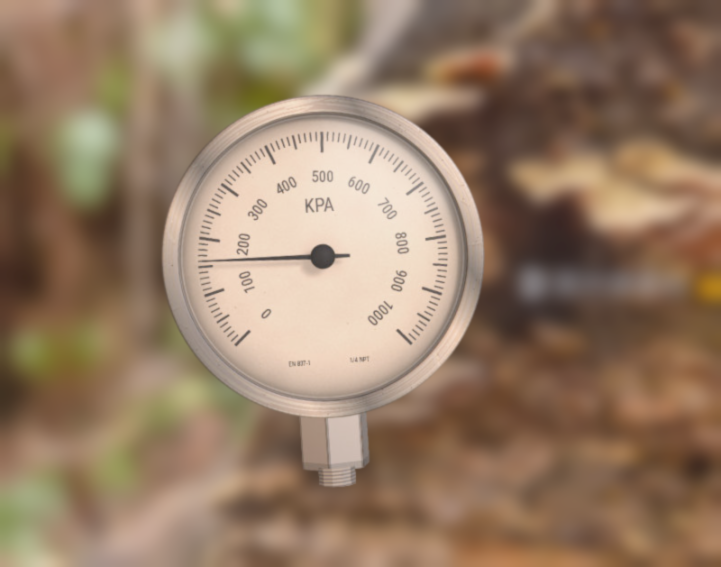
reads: 160kPa
